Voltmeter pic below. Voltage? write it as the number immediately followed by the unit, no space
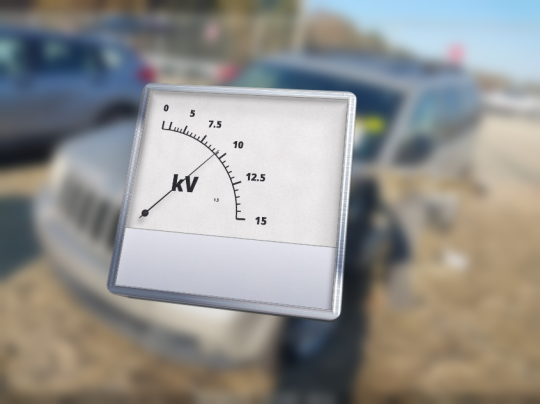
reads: 9.5kV
